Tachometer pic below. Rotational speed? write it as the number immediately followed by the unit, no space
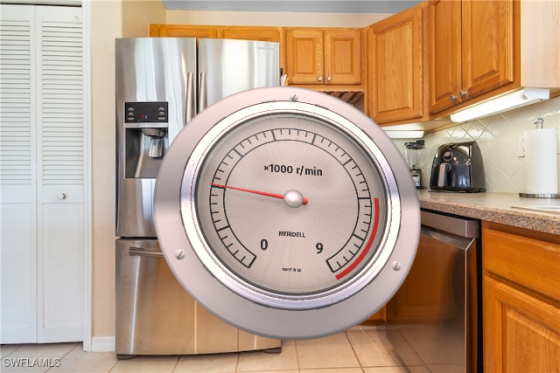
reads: 2000rpm
